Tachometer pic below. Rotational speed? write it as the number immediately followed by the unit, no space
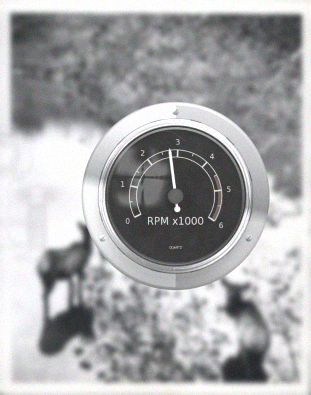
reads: 2750rpm
